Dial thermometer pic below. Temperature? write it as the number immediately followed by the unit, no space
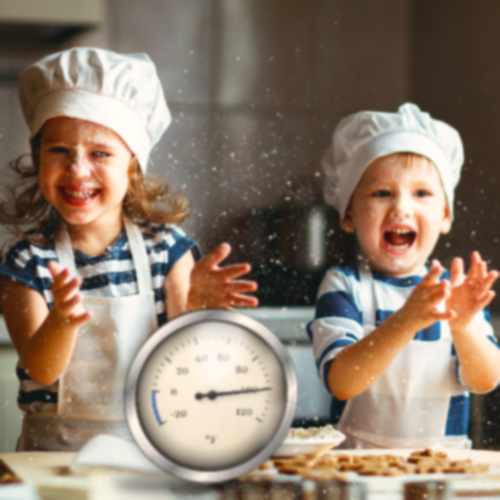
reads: 100°F
